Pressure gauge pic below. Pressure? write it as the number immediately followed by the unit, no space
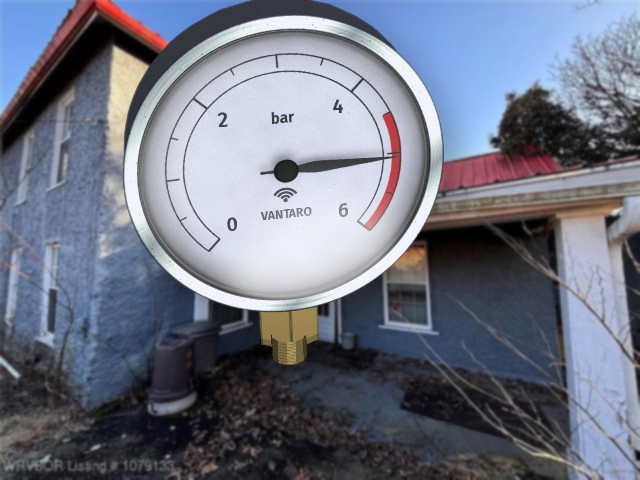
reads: 5bar
